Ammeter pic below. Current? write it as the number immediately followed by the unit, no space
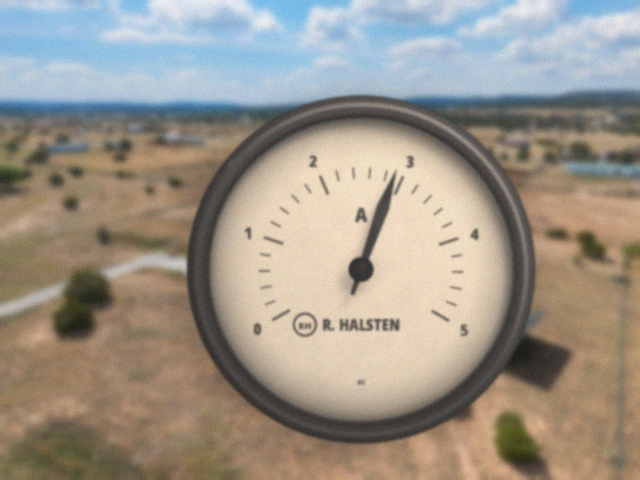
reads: 2.9A
